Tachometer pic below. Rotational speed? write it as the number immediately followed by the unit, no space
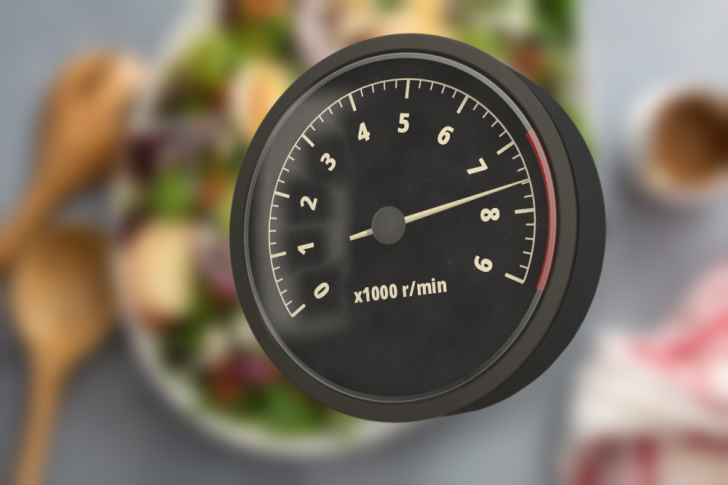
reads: 7600rpm
